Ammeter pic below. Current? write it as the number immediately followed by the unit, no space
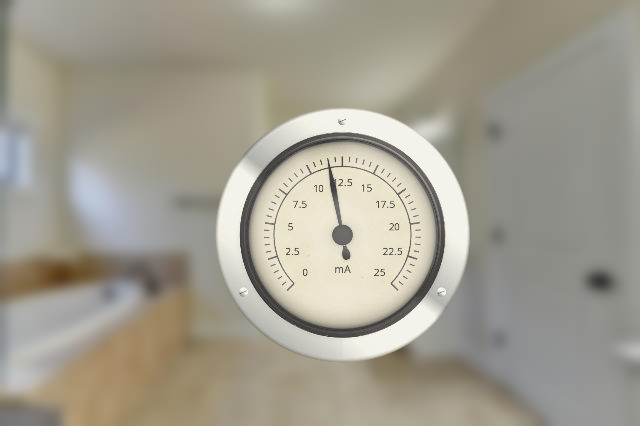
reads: 11.5mA
